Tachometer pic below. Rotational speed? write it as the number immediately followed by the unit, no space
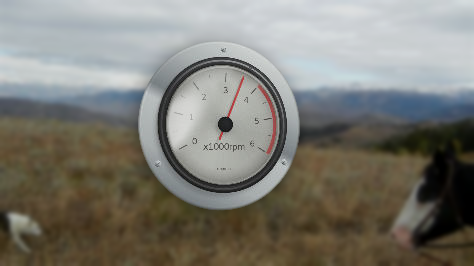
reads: 3500rpm
